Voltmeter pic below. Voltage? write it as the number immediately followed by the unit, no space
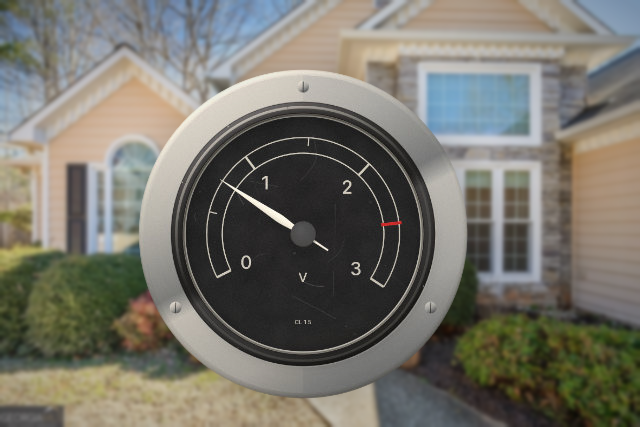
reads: 0.75V
